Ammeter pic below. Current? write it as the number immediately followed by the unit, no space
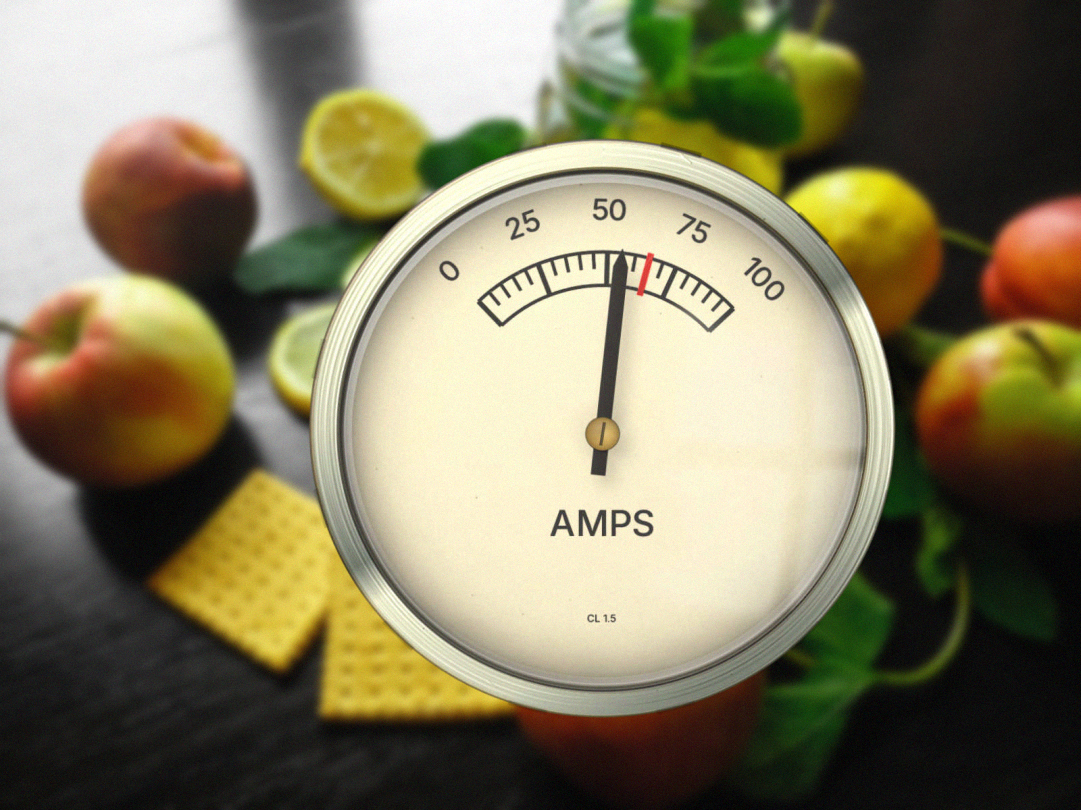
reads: 55A
